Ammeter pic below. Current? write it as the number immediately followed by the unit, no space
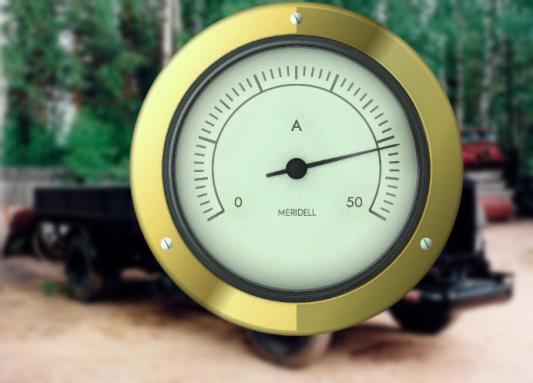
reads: 41A
